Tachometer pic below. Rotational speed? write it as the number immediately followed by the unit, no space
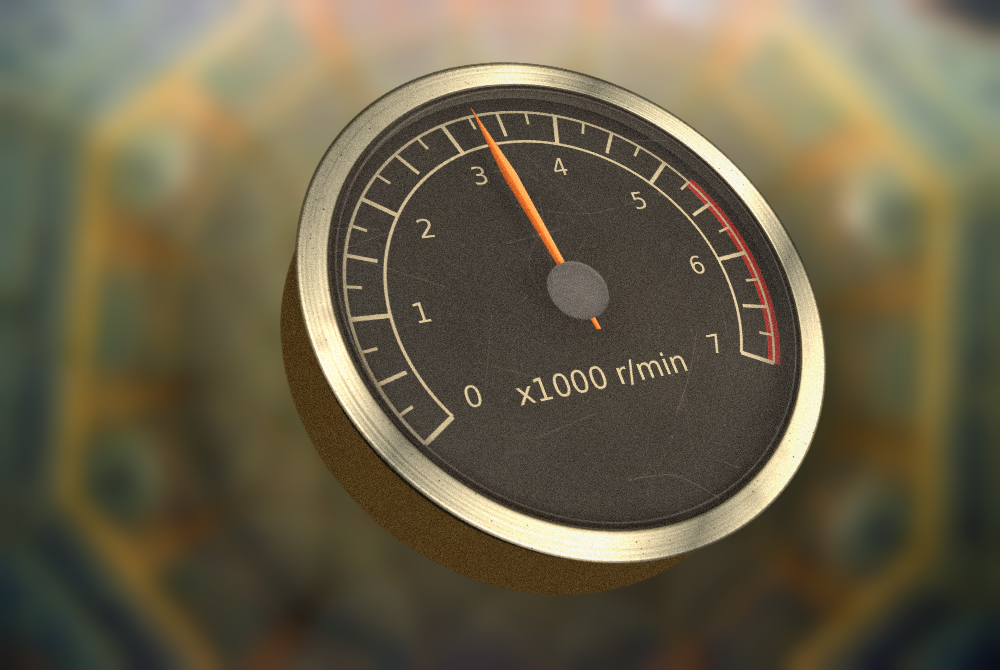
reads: 3250rpm
